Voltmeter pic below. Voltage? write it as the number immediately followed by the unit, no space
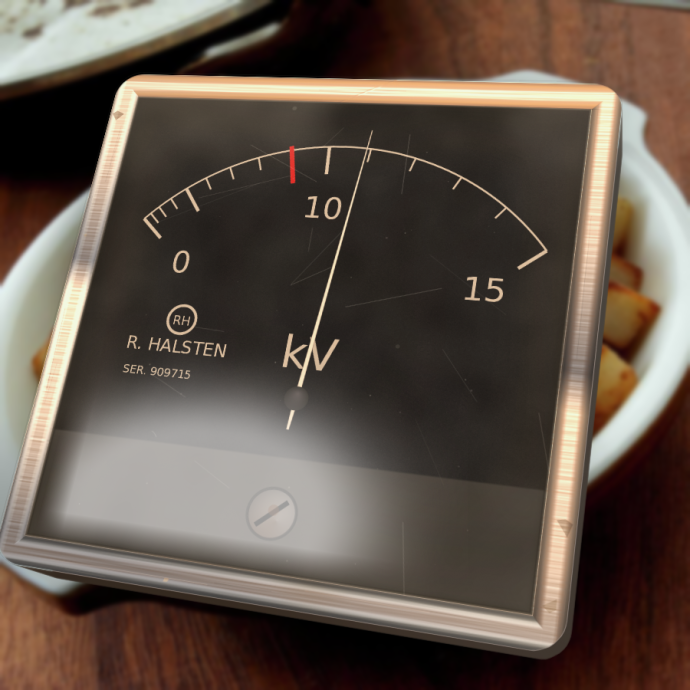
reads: 11kV
